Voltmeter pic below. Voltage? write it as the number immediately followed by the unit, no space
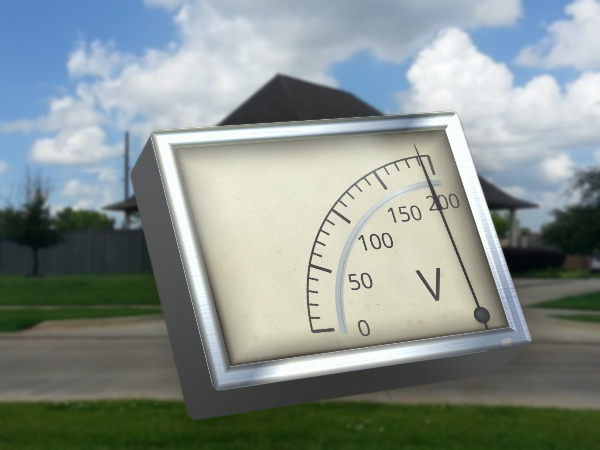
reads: 190V
